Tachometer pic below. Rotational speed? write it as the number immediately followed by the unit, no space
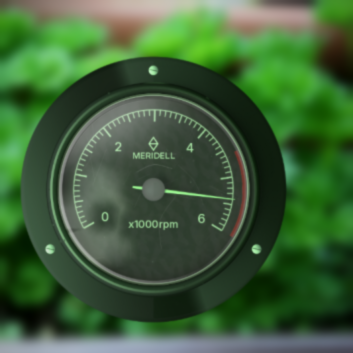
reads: 5400rpm
